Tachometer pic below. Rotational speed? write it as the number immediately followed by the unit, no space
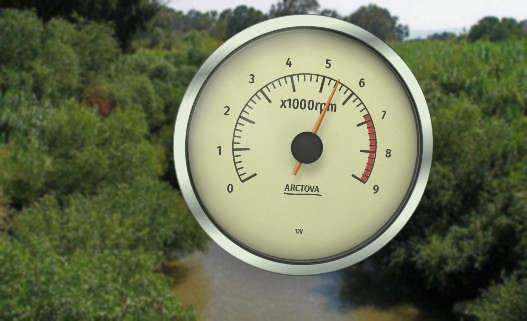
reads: 5400rpm
